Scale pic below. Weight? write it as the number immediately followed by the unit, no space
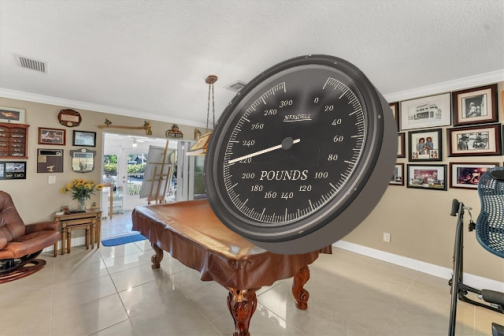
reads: 220lb
